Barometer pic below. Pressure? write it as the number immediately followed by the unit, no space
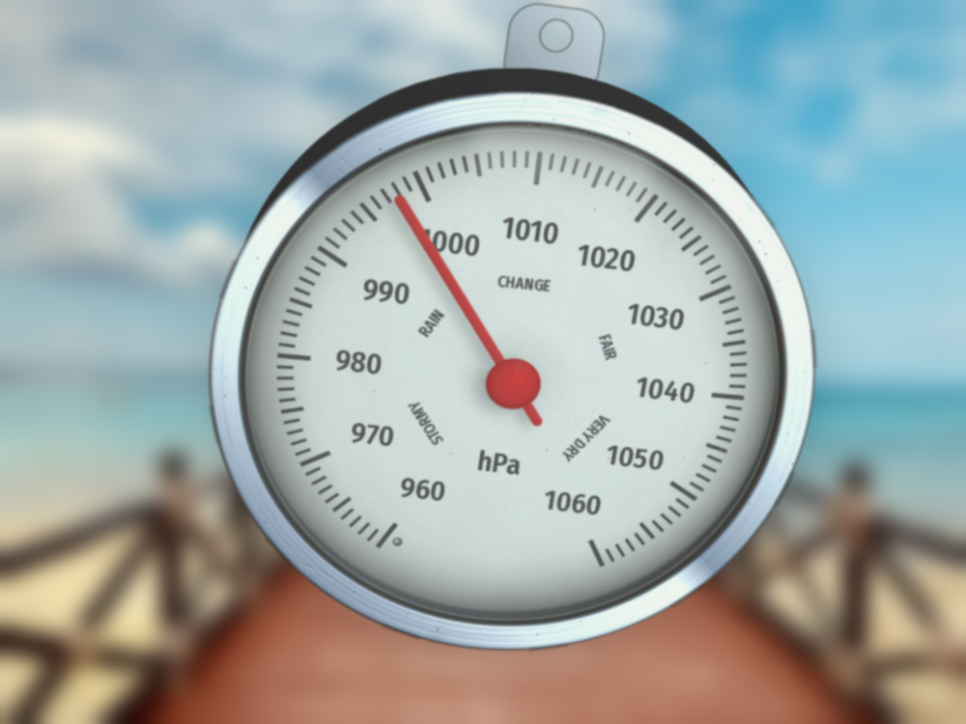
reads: 998hPa
